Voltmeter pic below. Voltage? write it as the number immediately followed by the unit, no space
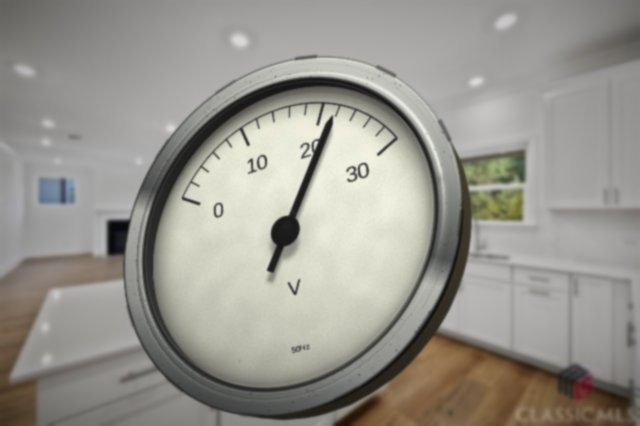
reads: 22V
